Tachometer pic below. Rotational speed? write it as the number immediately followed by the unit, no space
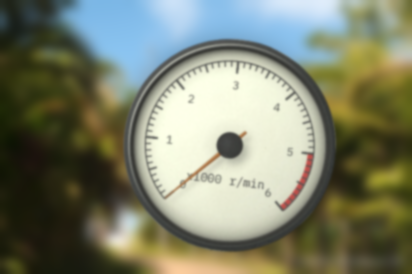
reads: 0rpm
